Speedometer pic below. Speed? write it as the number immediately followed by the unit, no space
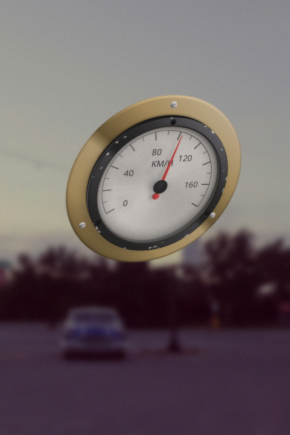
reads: 100km/h
